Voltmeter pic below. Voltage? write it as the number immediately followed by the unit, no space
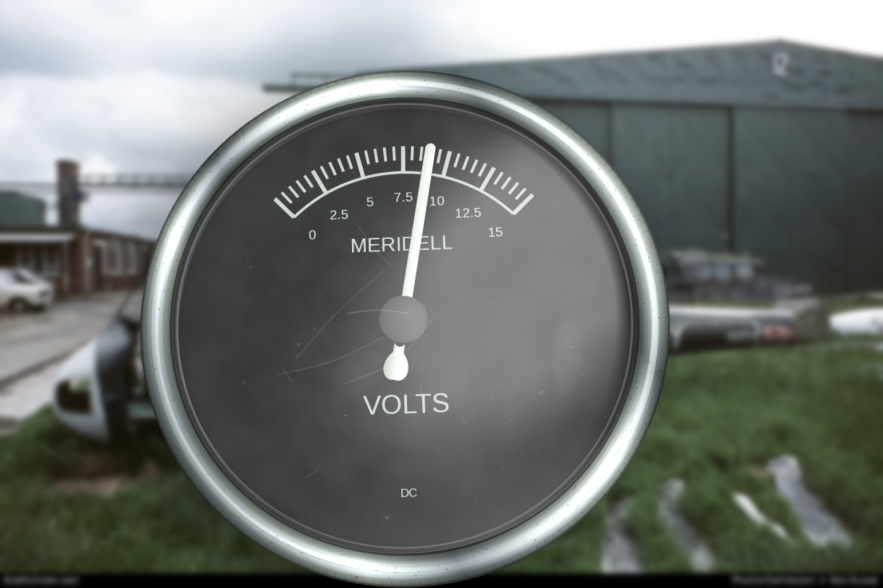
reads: 9V
